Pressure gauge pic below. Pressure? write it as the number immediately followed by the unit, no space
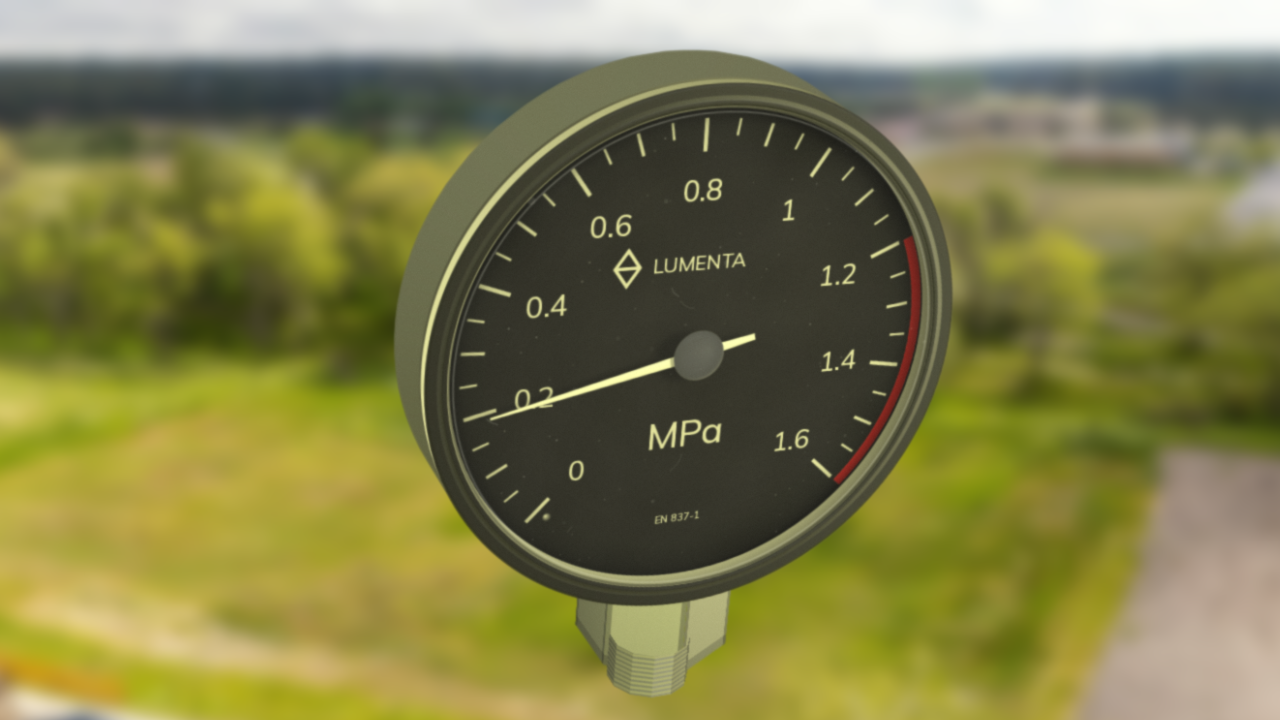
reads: 0.2MPa
